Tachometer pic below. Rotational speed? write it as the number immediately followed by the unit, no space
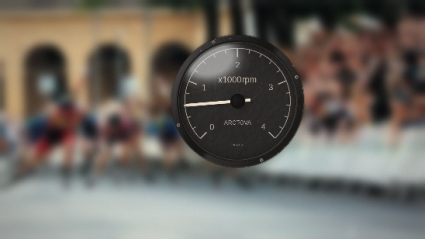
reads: 600rpm
